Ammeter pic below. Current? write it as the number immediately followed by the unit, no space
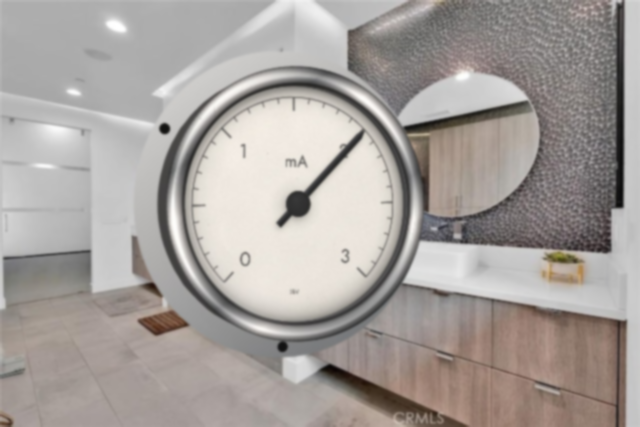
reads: 2mA
